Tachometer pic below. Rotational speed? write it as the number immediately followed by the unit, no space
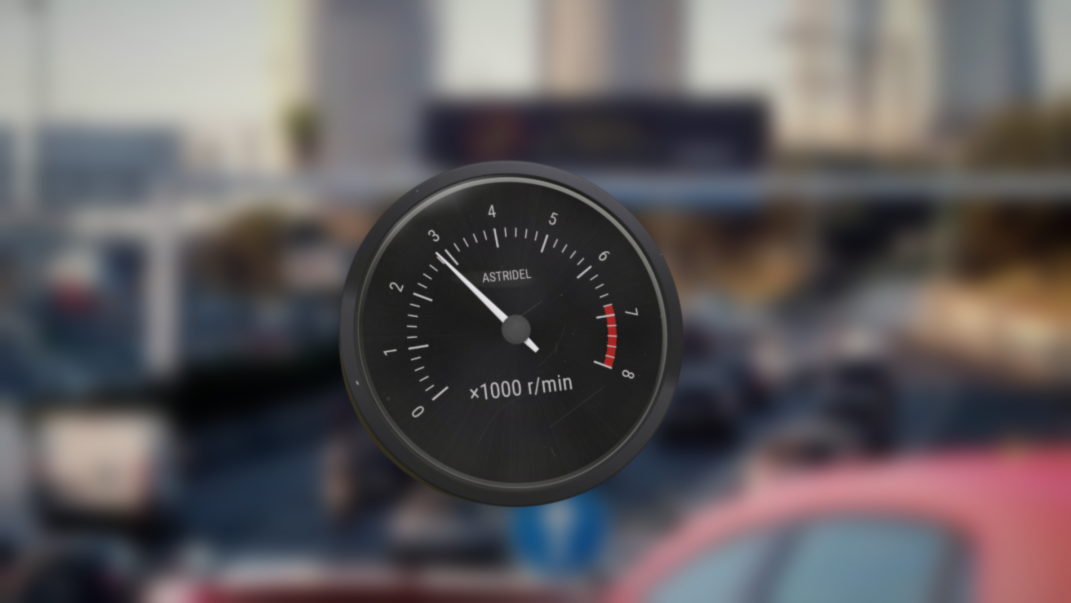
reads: 2800rpm
